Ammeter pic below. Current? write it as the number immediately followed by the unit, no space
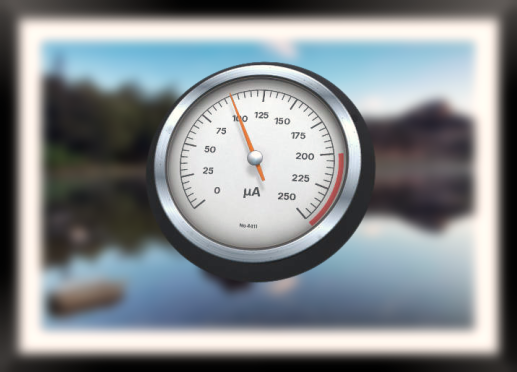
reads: 100µA
